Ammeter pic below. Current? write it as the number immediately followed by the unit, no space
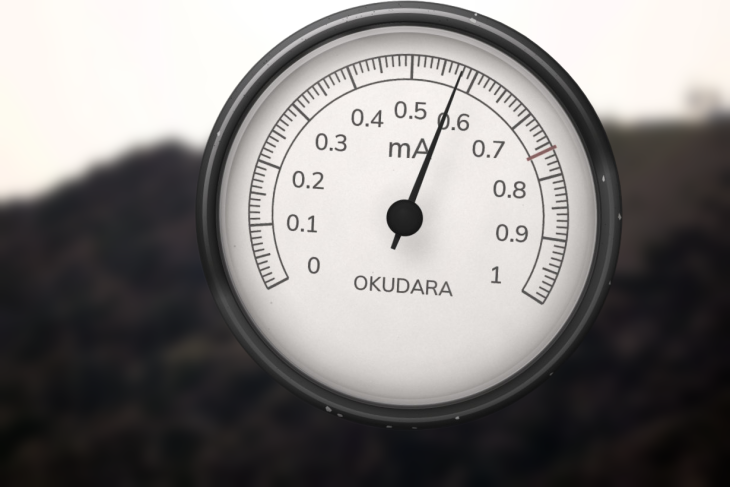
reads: 0.58mA
